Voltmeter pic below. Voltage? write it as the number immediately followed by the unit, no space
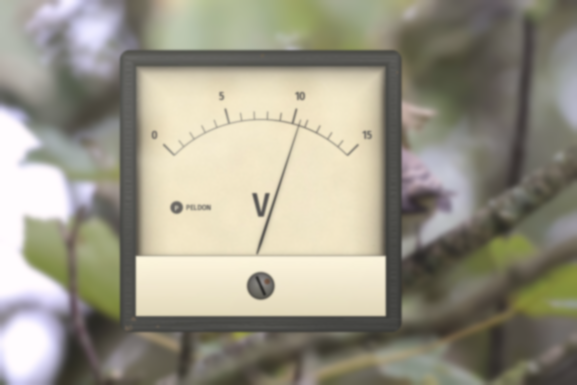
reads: 10.5V
